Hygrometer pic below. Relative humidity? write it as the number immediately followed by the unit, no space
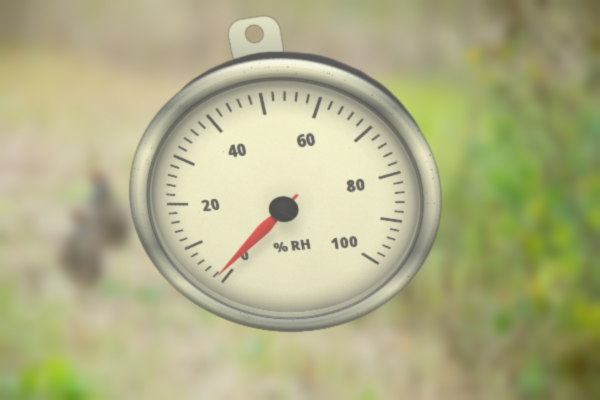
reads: 2%
